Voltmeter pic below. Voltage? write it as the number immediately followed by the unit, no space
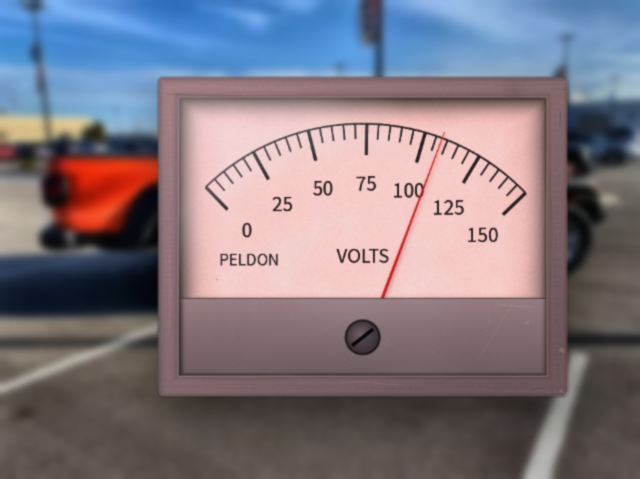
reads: 107.5V
